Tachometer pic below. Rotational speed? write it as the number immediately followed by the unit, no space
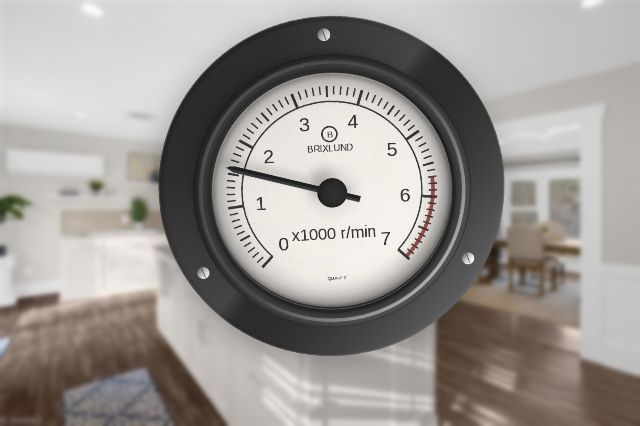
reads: 1600rpm
